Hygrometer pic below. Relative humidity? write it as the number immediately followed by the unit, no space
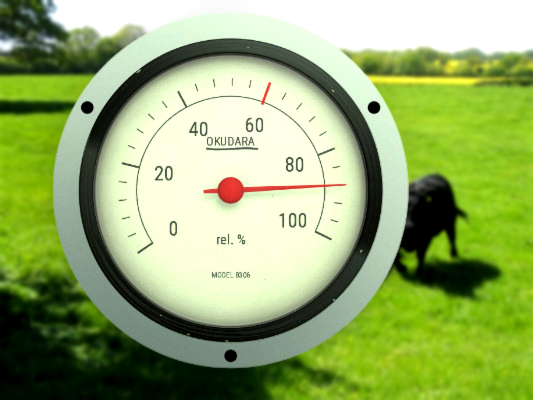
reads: 88%
